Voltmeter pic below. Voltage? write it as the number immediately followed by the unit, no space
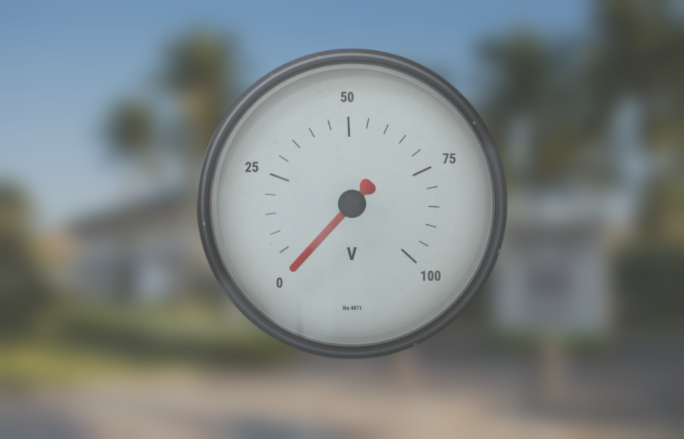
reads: 0V
